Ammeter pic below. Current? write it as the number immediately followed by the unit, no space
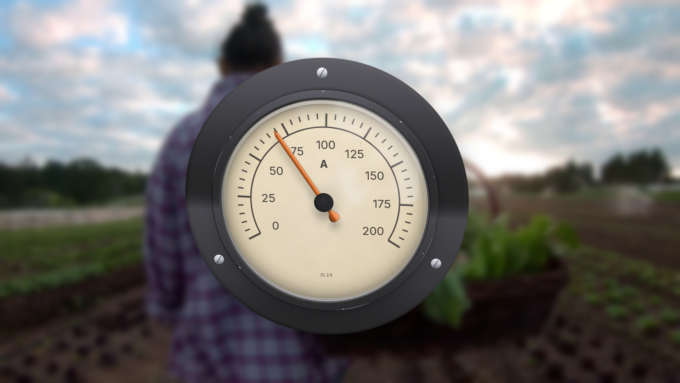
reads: 70A
